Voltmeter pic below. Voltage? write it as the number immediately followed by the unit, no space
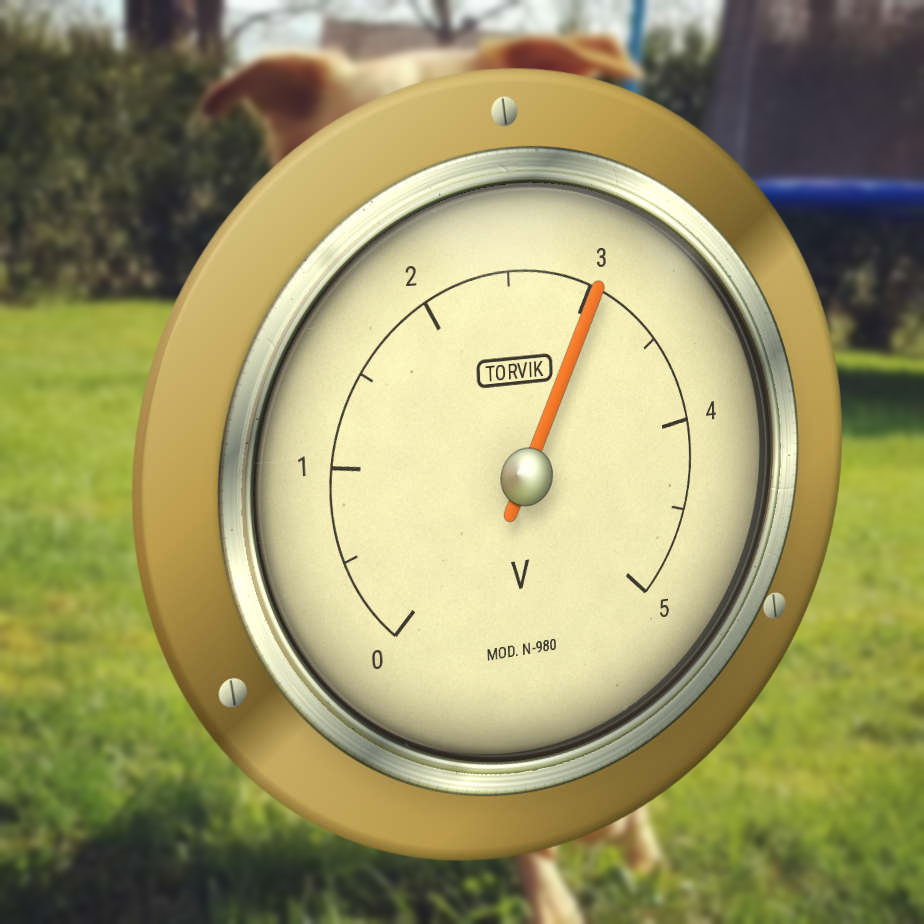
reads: 3V
